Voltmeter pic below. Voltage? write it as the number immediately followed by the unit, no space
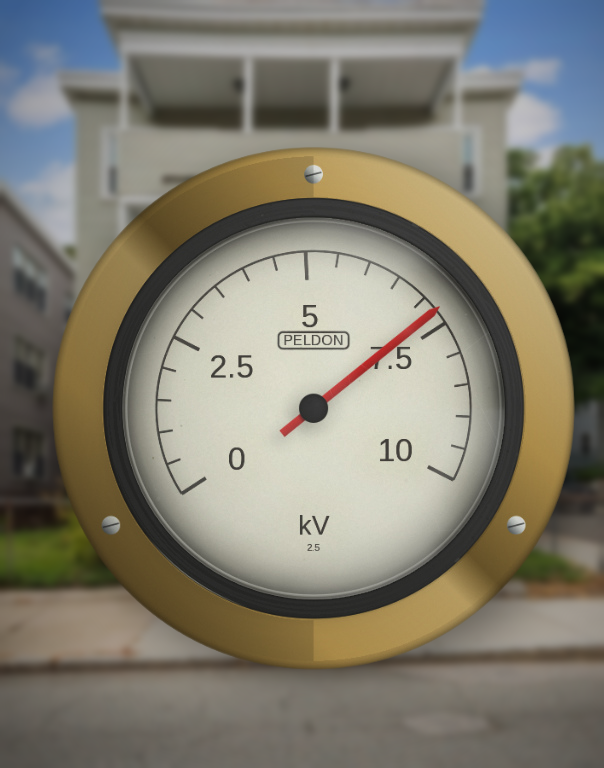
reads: 7.25kV
